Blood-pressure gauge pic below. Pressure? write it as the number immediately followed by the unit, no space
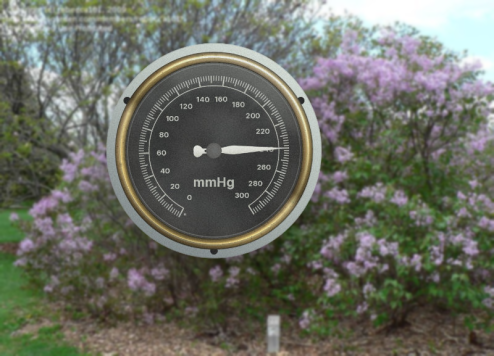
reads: 240mmHg
